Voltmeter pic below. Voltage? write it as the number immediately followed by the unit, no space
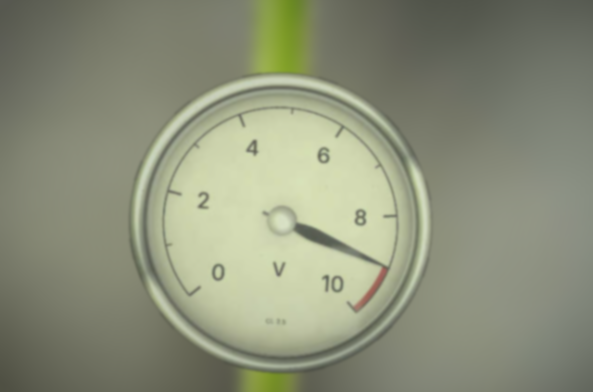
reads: 9V
